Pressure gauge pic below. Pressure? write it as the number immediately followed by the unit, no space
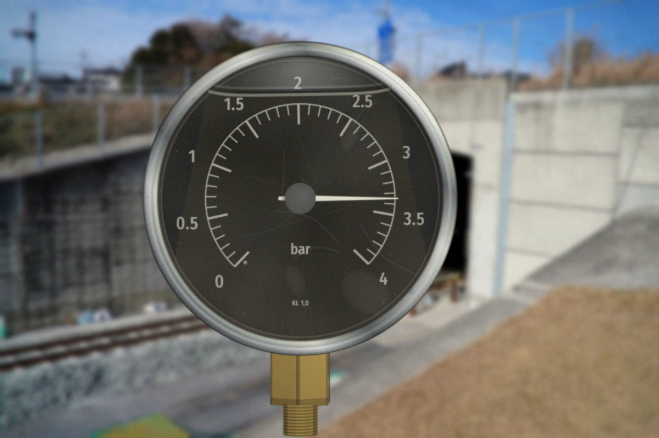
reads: 3.35bar
